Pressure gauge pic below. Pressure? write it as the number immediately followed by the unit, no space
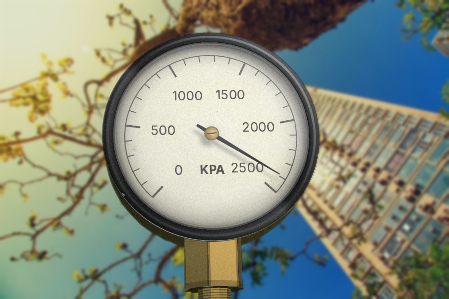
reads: 2400kPa
